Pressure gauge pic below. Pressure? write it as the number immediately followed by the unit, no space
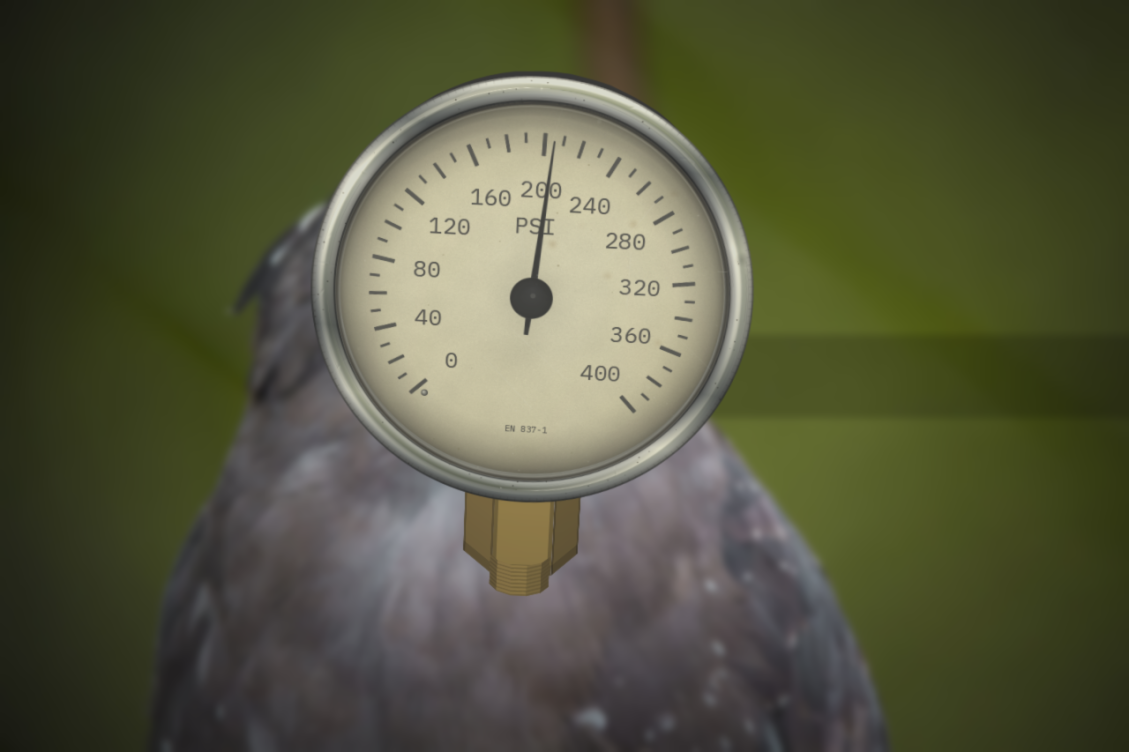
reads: 205psi
